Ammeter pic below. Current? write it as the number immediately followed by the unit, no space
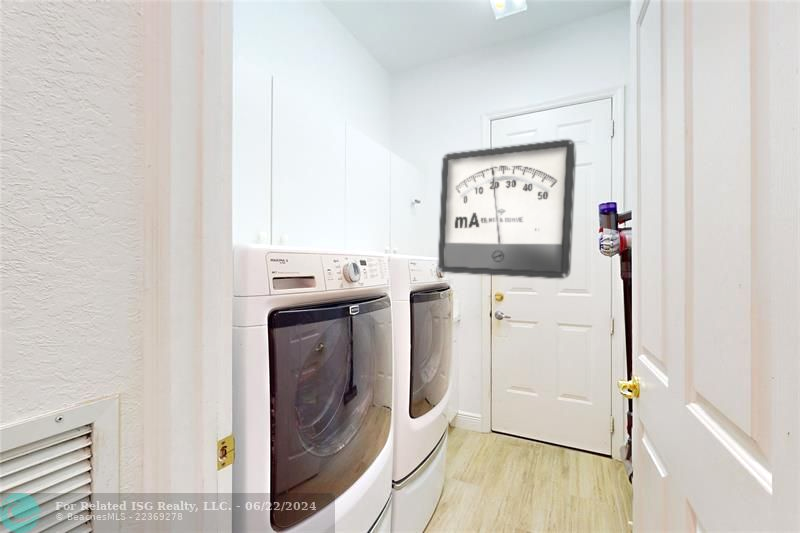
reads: 20mA
